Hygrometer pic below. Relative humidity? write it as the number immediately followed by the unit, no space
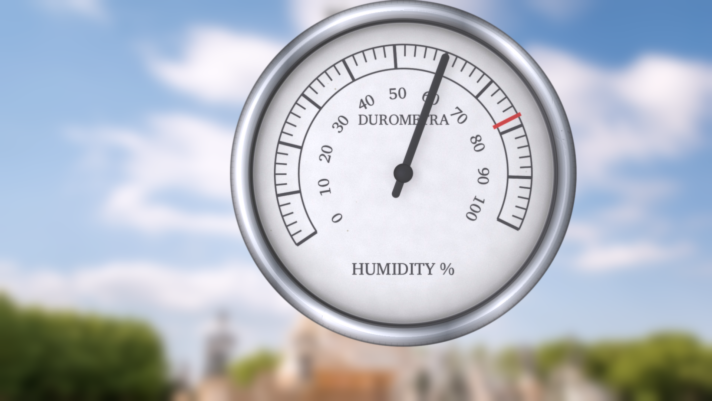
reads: 60%
